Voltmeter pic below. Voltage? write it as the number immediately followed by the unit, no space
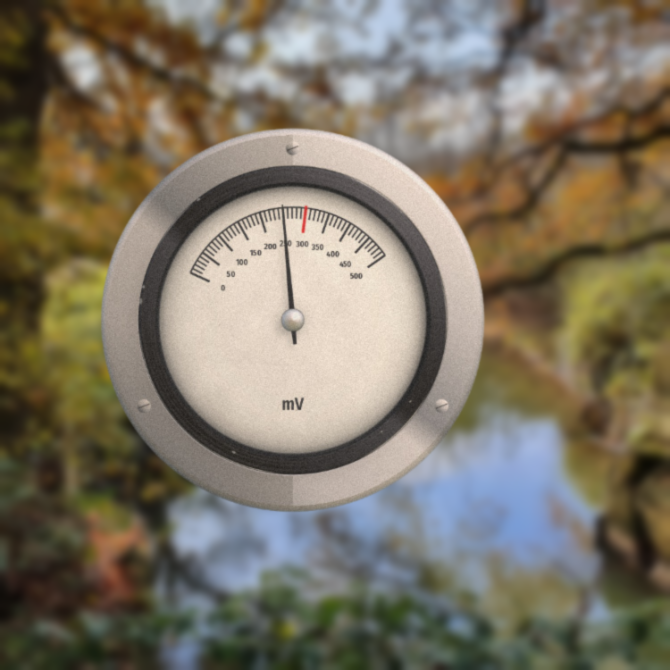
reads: 250mV
